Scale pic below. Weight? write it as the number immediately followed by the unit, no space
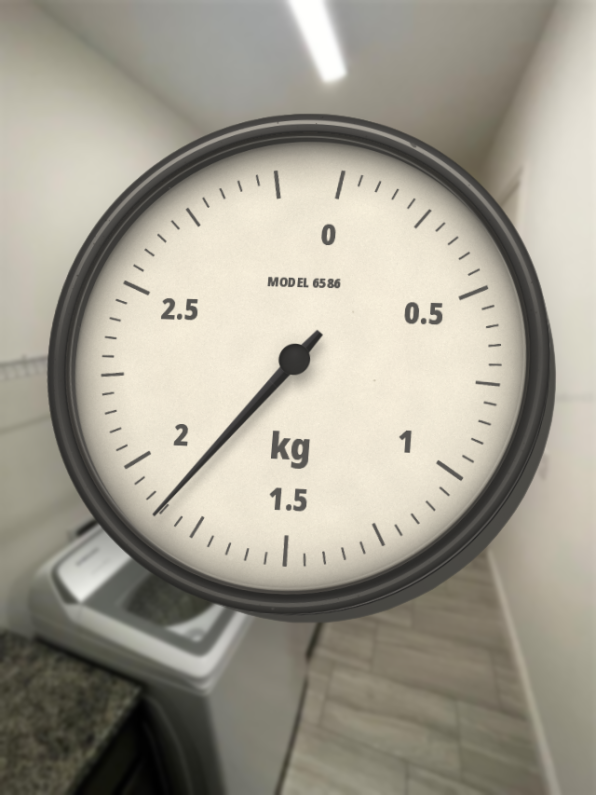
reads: 1.85kg
